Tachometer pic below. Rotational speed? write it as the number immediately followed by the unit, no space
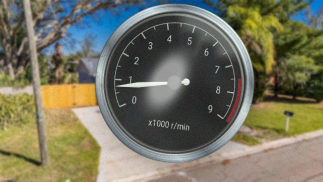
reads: 750rpm
